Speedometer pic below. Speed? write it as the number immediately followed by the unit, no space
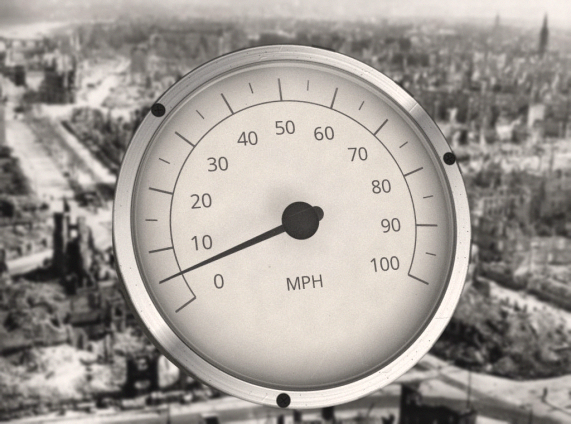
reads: 5mph
